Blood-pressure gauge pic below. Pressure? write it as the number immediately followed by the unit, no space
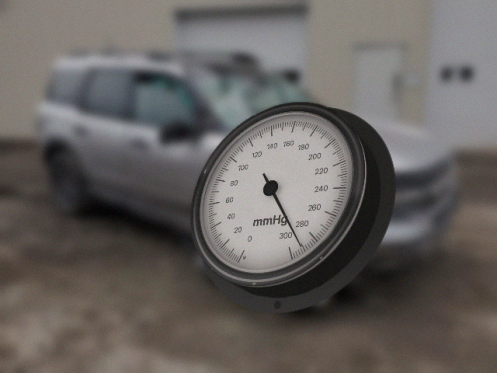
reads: 290mmHg
